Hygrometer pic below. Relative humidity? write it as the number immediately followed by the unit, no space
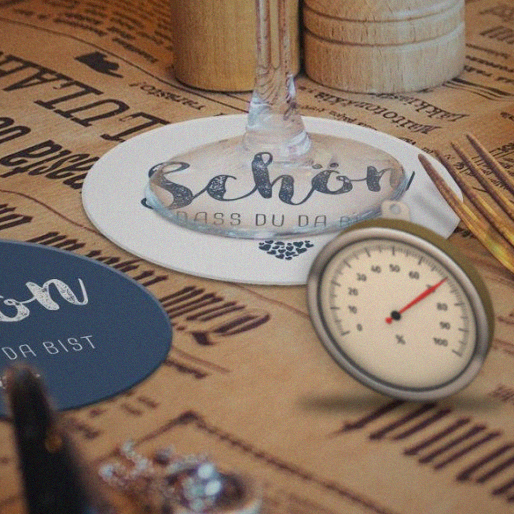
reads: 70%
